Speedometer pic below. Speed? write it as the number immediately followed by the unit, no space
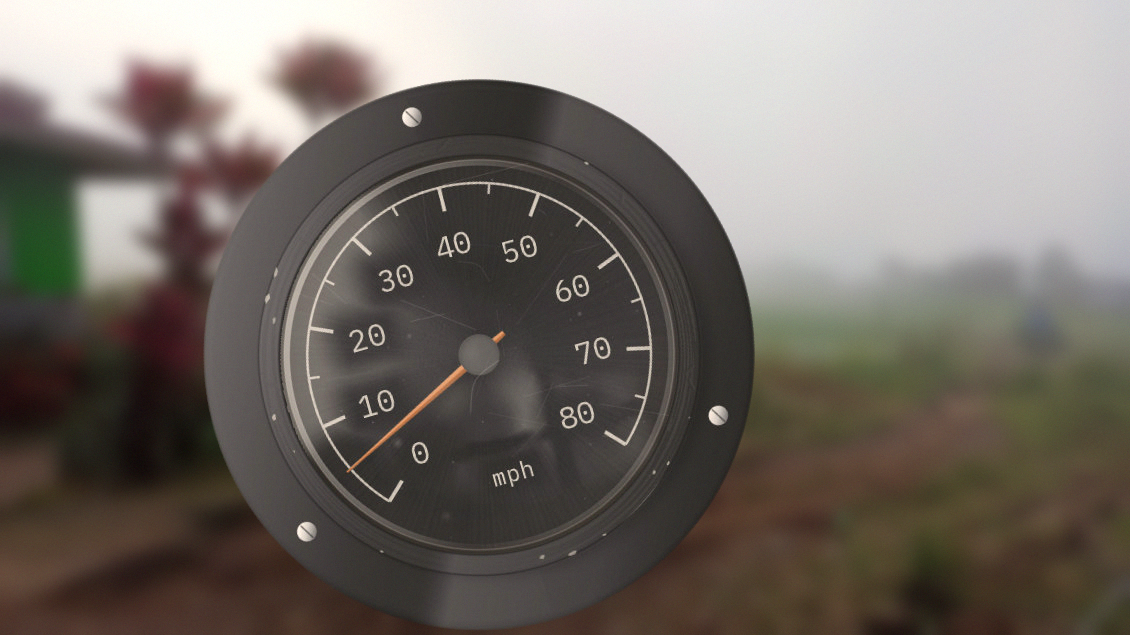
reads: 5mph
